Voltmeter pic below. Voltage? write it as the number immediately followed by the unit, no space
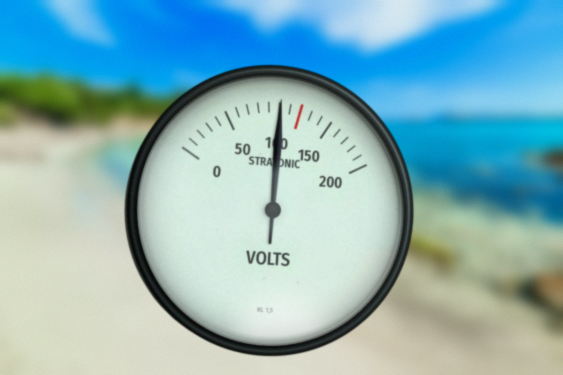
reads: 100V
